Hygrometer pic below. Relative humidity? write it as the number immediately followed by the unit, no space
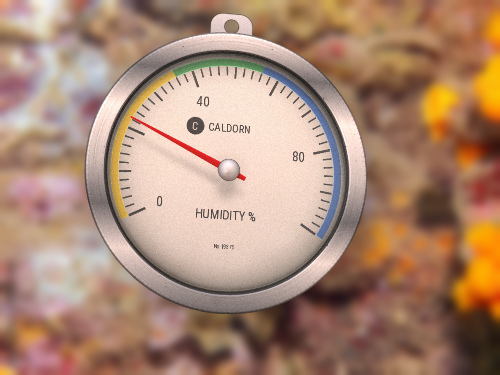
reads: 22%
